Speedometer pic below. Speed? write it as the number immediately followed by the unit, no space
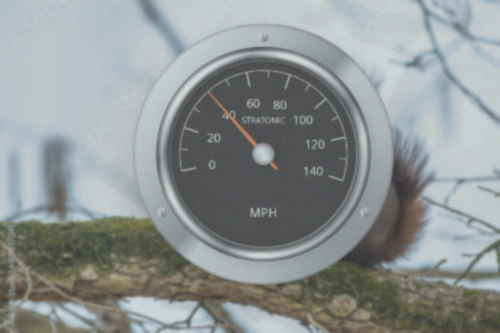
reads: 40mph
